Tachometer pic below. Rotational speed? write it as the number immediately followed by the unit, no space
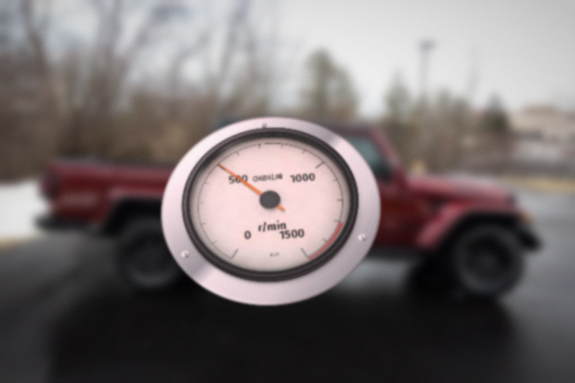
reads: 500rpm
